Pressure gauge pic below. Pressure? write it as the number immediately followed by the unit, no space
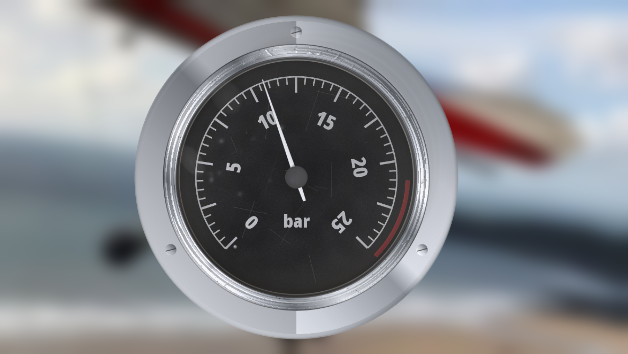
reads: 10.75bar
